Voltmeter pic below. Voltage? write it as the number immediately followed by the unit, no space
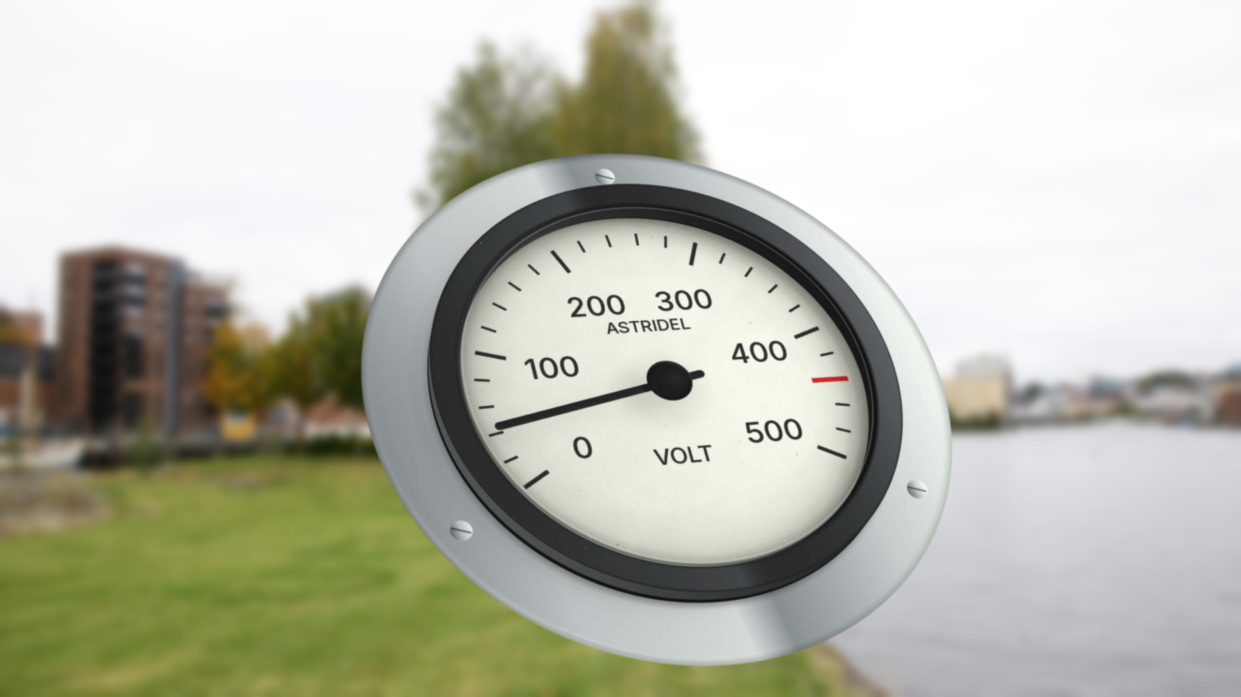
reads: 40V
